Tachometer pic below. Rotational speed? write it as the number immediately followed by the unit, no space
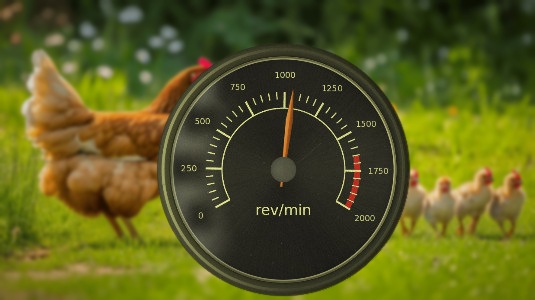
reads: 1050rpm
